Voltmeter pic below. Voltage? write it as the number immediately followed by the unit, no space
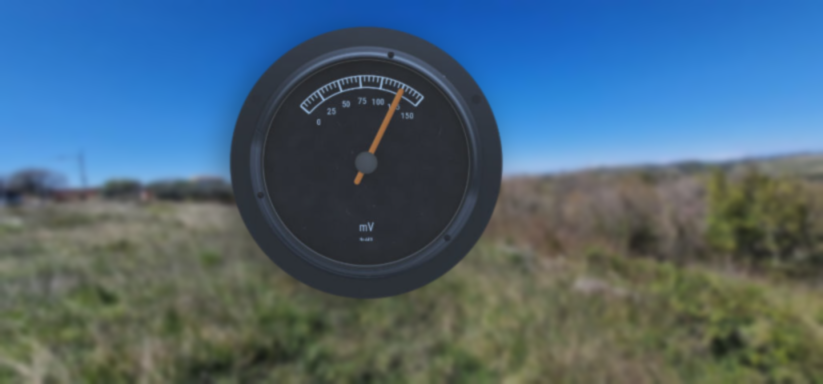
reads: 125mV
